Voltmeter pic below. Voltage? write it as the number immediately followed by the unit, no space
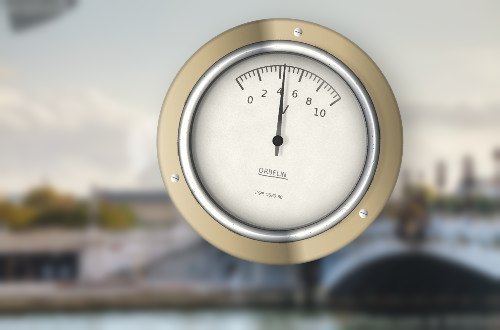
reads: 4.4V
